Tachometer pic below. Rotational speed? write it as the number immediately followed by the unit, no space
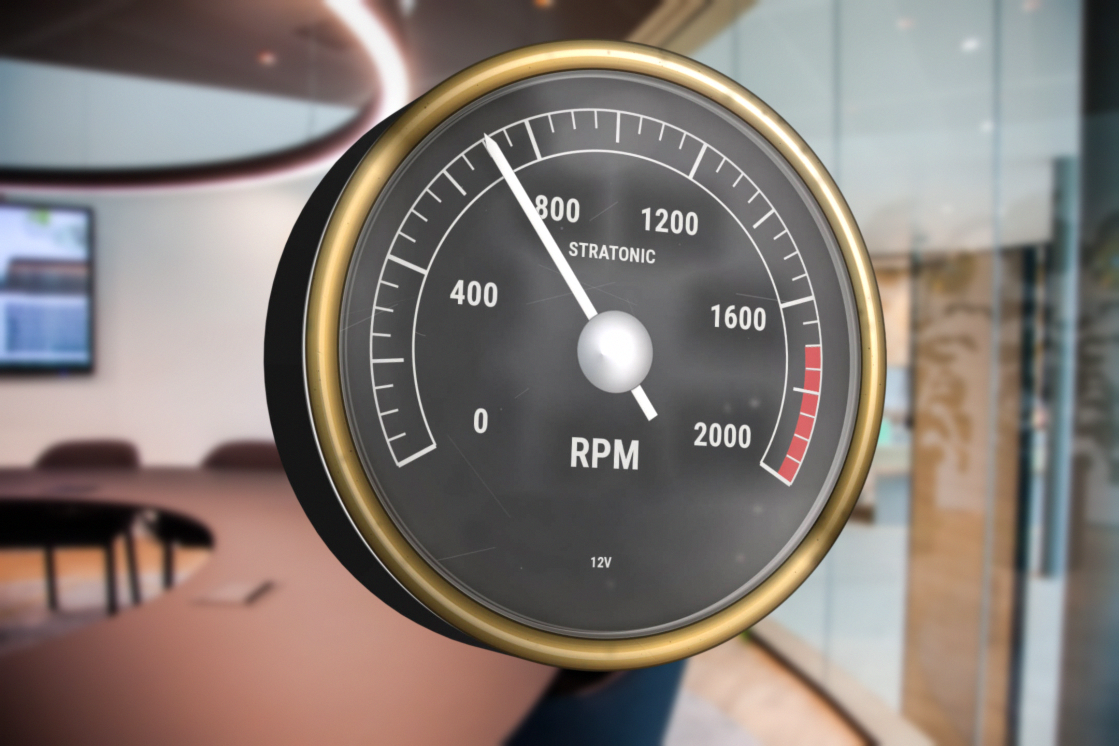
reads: 700rpm
